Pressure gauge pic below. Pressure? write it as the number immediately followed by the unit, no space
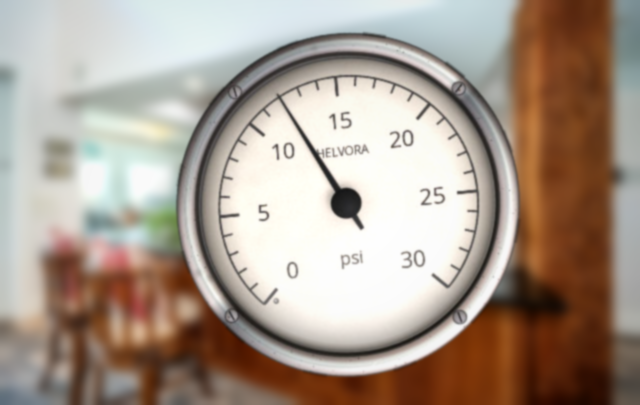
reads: 12psi
